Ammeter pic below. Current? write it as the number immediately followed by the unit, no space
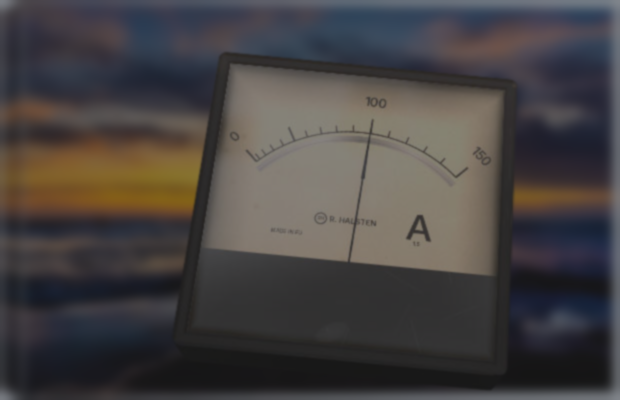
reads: 100A
